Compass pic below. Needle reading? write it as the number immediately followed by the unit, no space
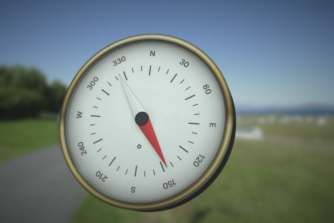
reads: 145°
